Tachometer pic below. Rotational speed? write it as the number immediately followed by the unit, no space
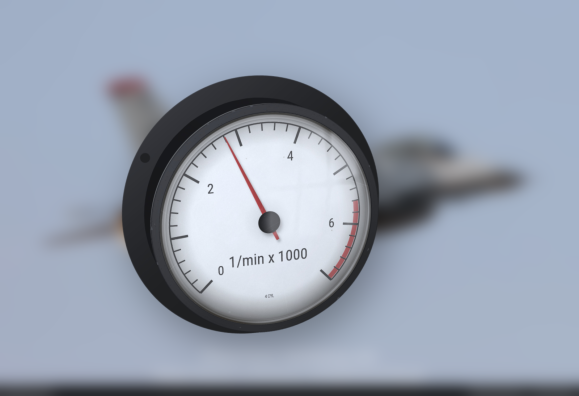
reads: 2800rpm
